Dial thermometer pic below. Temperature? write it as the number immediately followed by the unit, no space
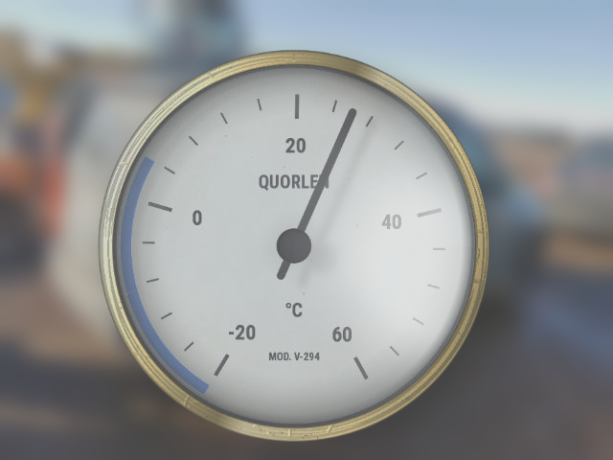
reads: 26°C
